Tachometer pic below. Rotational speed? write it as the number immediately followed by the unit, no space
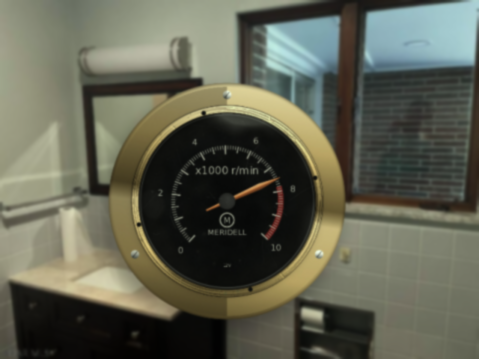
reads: 7500rpm
